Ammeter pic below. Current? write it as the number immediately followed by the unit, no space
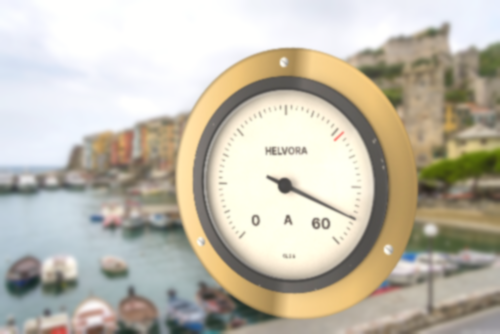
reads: 55A
